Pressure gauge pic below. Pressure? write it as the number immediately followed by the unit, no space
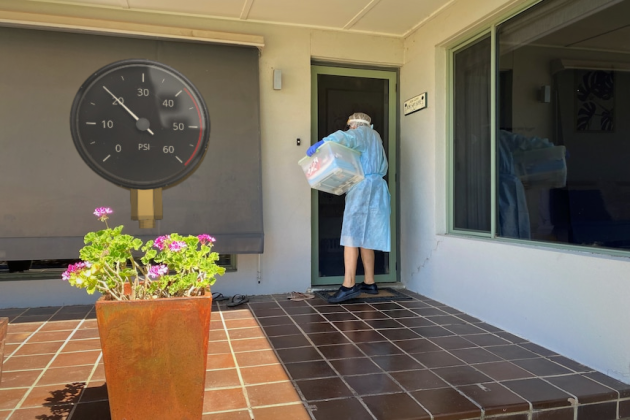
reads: 20psi
